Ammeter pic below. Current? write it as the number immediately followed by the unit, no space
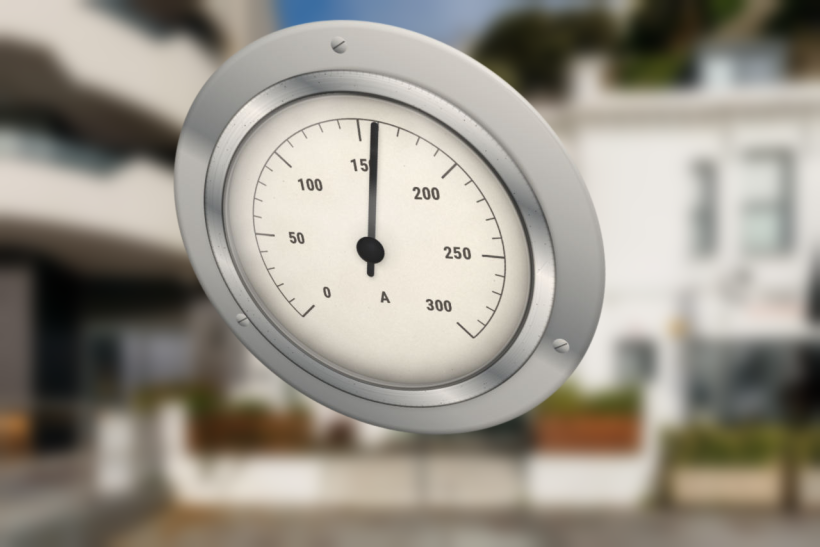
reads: 160A
